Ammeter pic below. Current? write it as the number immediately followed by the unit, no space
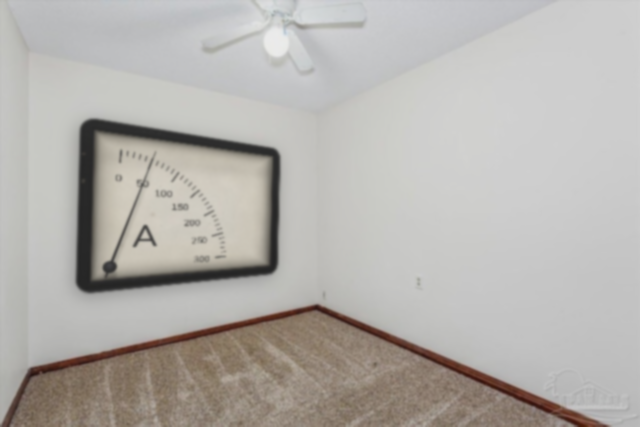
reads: 50A
